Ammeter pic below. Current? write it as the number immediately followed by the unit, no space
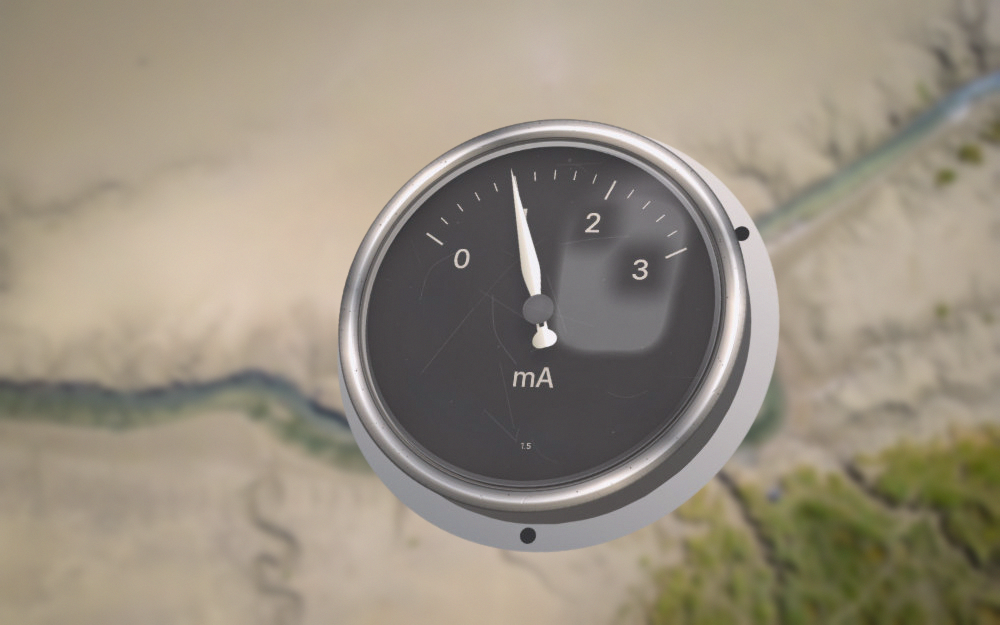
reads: 1mA
